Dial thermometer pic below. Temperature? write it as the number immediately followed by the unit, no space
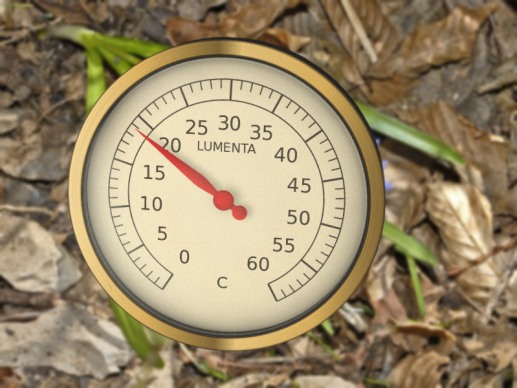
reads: 19°C
